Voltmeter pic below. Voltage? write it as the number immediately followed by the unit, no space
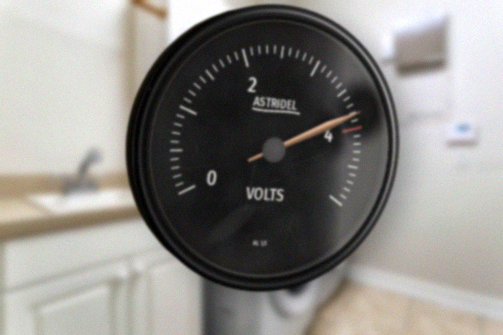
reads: 3.8V
